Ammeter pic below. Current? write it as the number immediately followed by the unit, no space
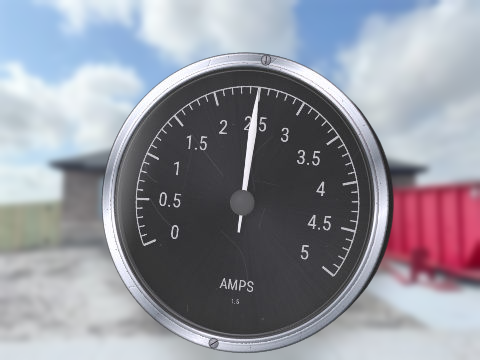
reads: 2.5A
